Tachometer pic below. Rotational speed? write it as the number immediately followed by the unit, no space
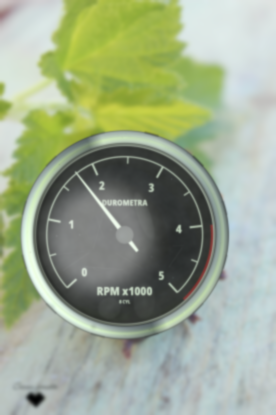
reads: 1750rpm
